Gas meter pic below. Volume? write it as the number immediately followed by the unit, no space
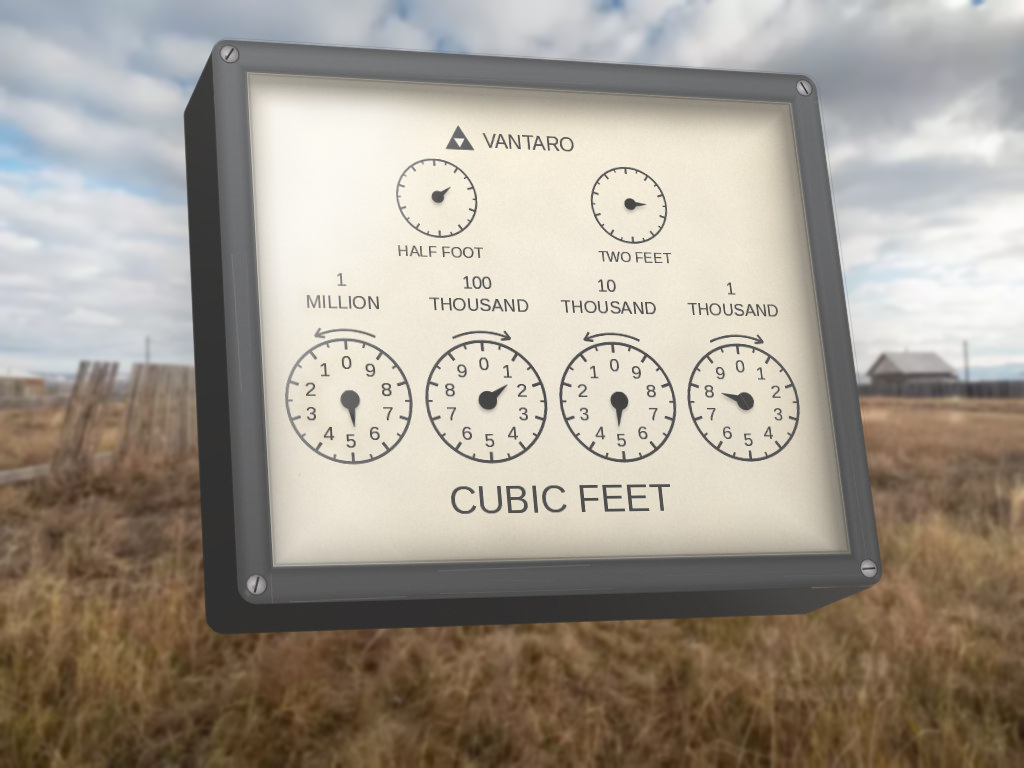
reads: 514800ft³
